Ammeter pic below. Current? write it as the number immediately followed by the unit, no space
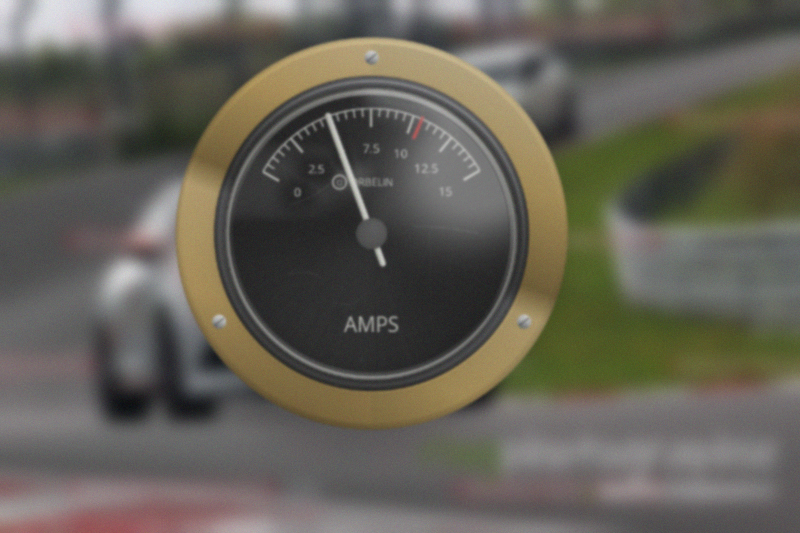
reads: 5A
